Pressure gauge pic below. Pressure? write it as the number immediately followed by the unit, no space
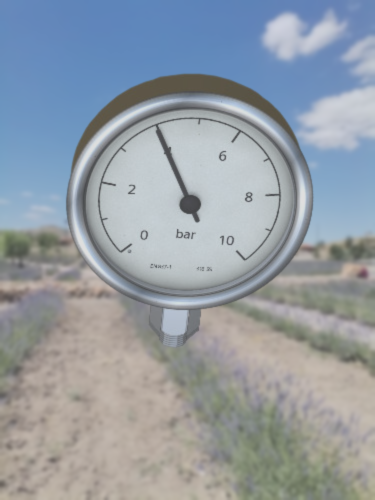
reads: 4bar
